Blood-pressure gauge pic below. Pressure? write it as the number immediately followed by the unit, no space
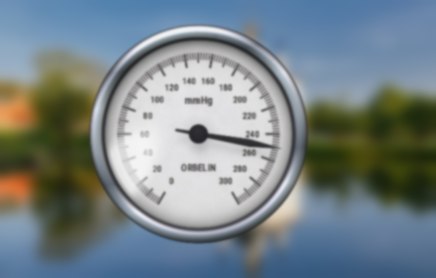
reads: 250mmHg
